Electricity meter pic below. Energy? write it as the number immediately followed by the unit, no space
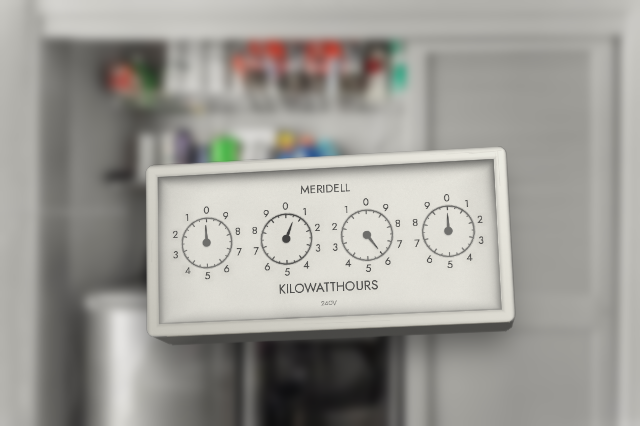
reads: 60kWh
